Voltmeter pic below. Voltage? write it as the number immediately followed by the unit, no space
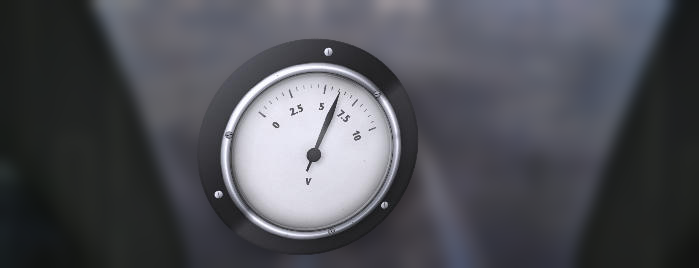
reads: 6V
